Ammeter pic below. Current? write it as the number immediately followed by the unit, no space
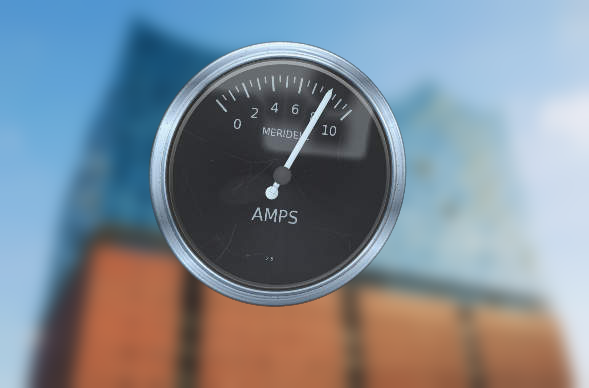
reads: 8A
